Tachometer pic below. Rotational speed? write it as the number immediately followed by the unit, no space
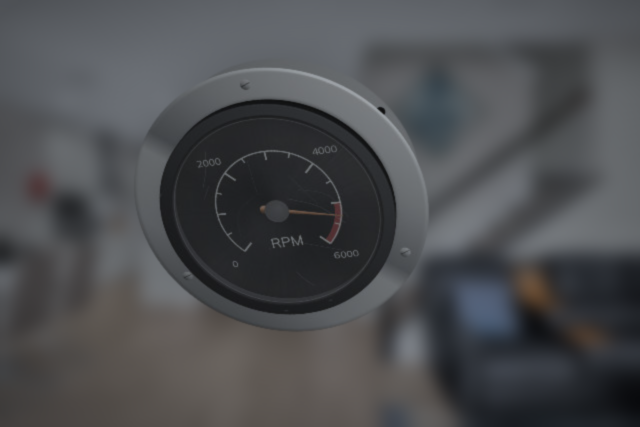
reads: 5250rpm
